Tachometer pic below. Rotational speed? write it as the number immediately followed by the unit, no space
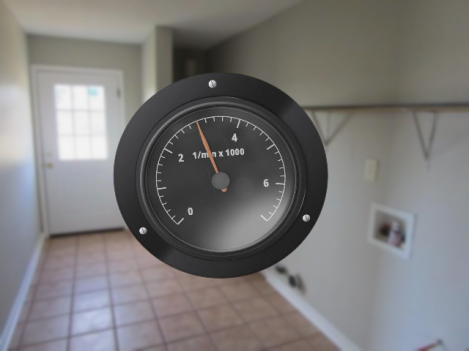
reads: 3000rpm
